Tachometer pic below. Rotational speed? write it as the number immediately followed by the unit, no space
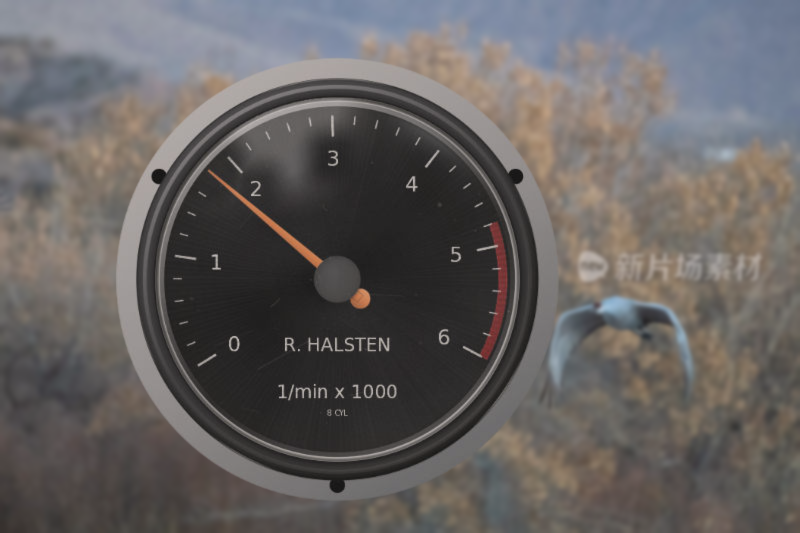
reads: 1800rpm
